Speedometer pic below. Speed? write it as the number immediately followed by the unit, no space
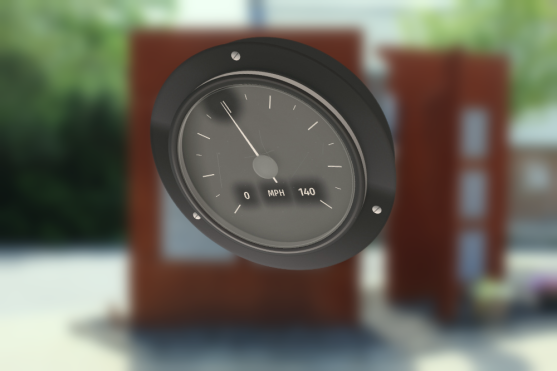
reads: 60mph
